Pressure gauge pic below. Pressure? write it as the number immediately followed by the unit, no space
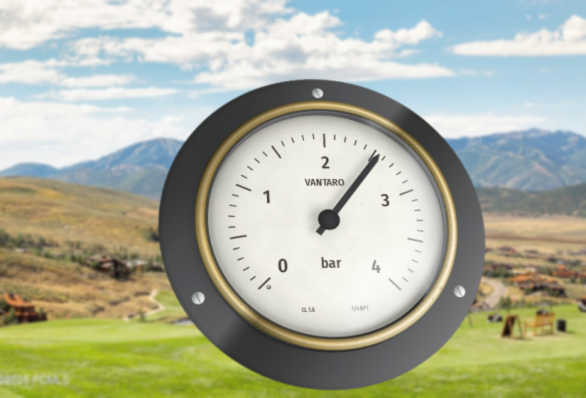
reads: 2.55bar
